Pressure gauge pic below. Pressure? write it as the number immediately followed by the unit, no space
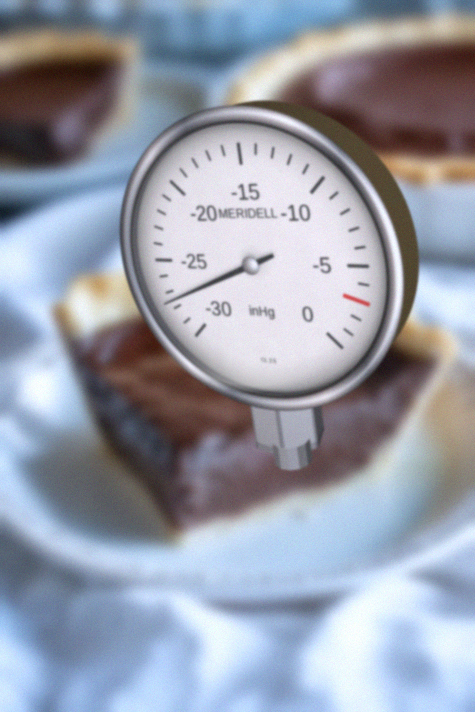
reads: -27.5inHg
